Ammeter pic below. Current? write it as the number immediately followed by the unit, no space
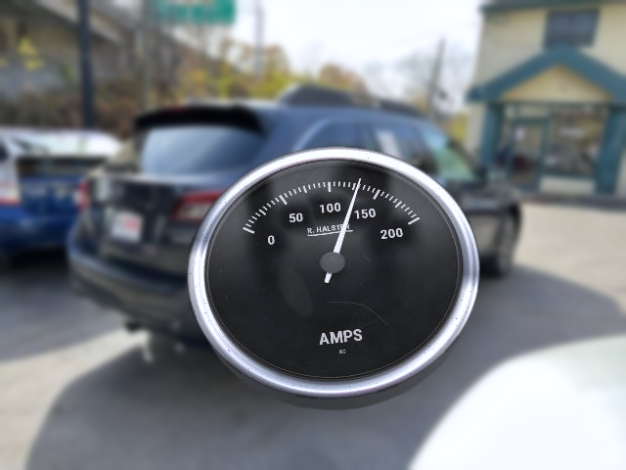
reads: 130A
